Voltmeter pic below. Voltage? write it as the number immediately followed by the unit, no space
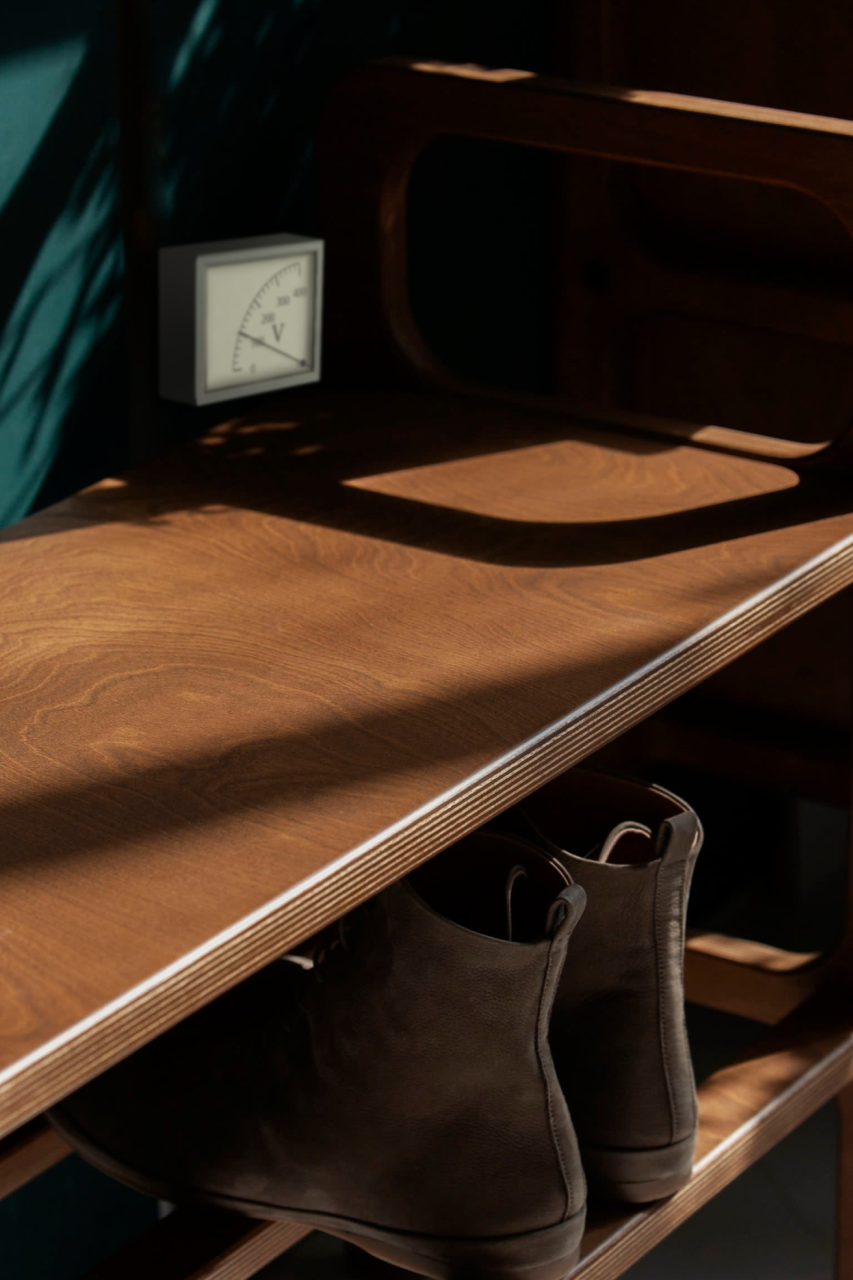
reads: 100V
